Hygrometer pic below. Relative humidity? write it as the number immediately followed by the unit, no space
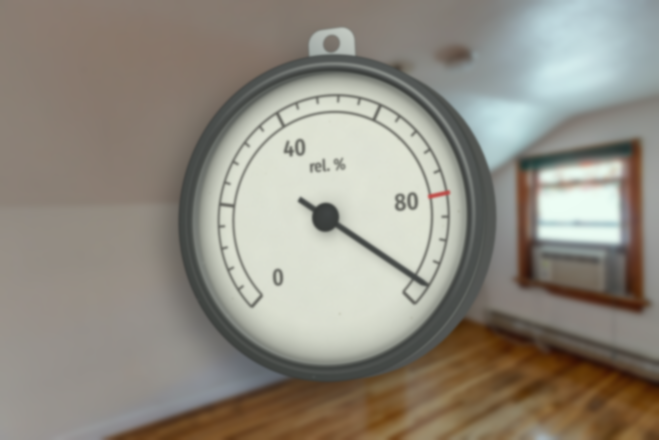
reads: 96%
